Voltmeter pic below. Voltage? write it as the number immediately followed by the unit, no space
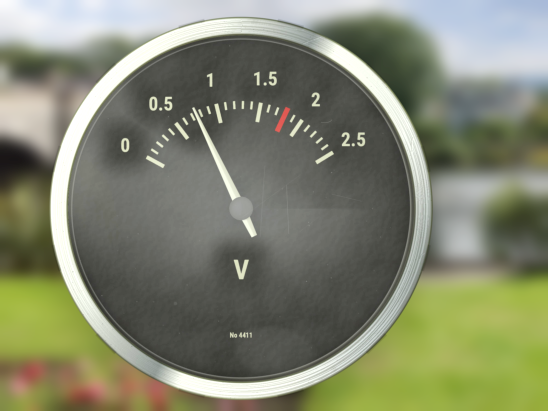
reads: 0.75V
